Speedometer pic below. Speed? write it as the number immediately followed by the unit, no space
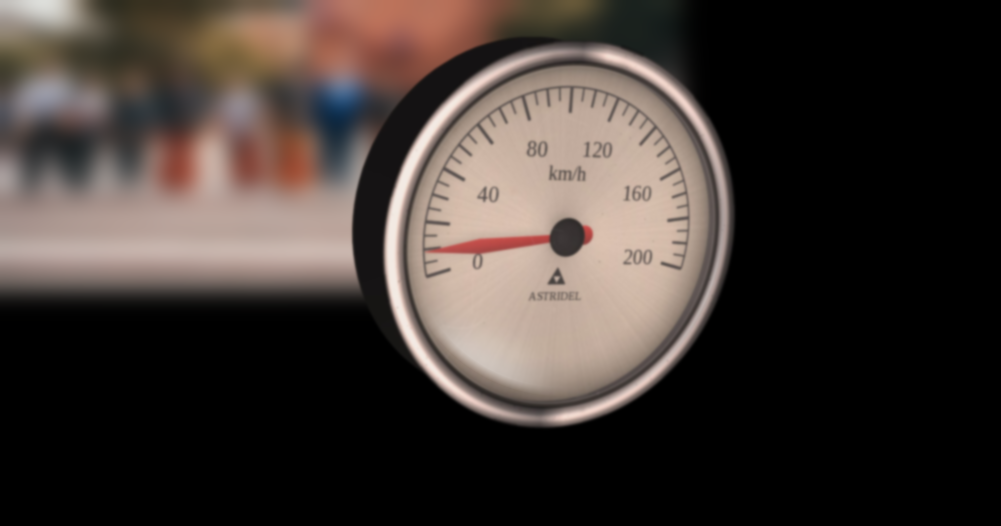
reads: 10km/h
